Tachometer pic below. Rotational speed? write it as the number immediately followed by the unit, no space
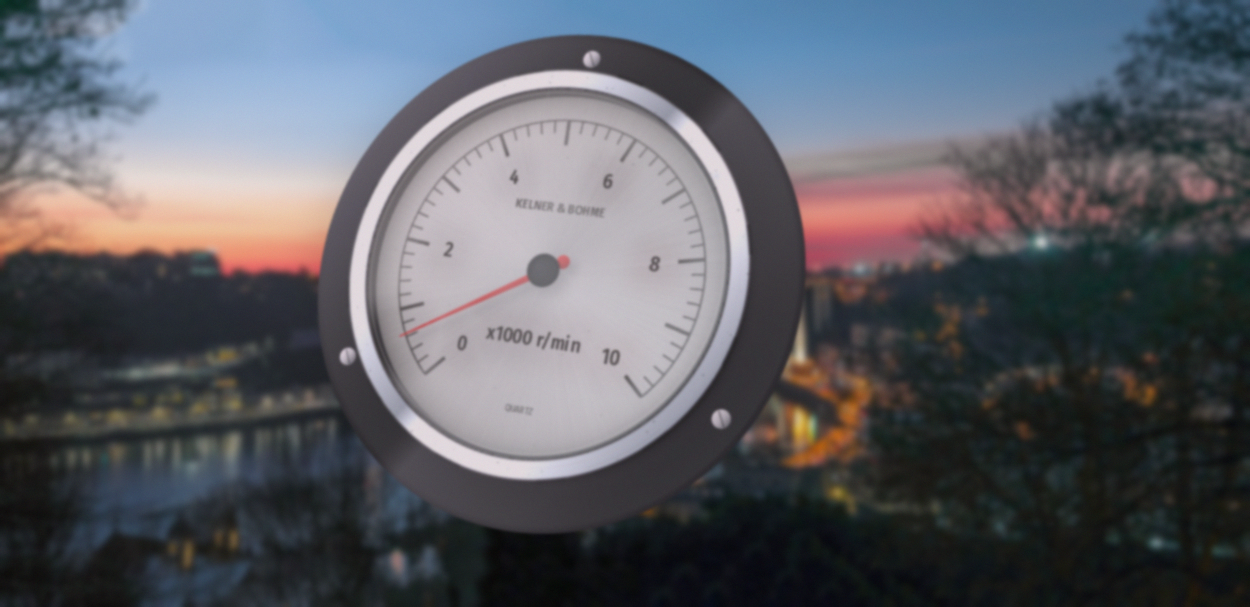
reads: 600rpm
